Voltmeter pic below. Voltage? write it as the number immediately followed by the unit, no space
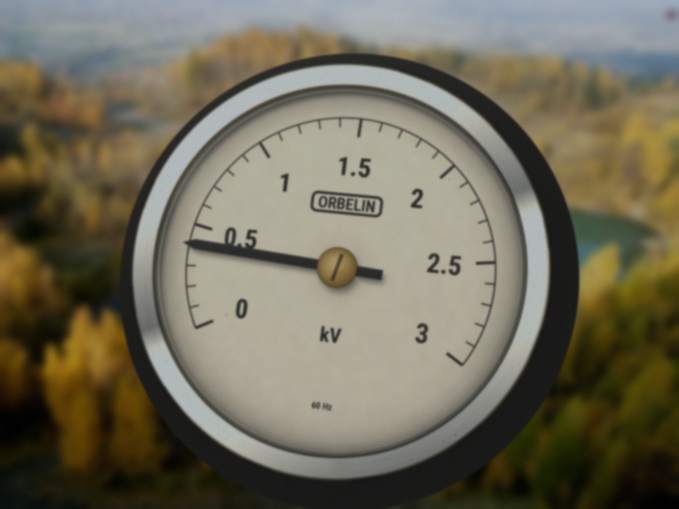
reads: 0.4kV
